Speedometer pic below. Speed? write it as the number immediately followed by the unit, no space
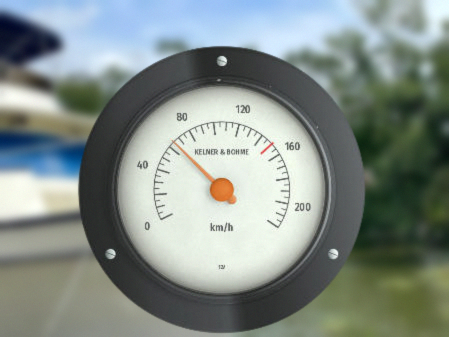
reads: 65km/h
